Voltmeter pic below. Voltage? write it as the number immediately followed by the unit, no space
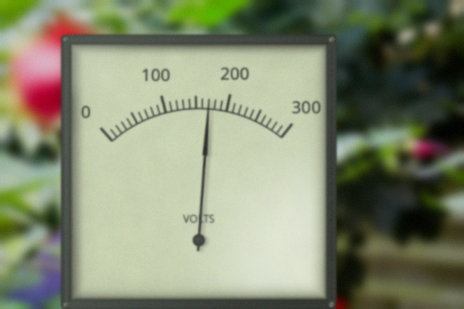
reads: 170V
